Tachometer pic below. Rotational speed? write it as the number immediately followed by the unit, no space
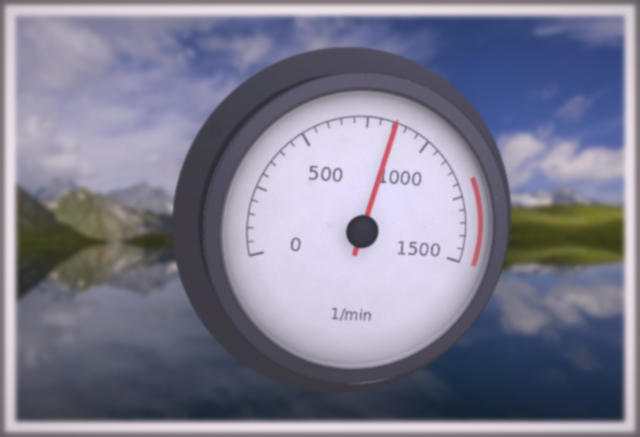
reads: 850rpm
